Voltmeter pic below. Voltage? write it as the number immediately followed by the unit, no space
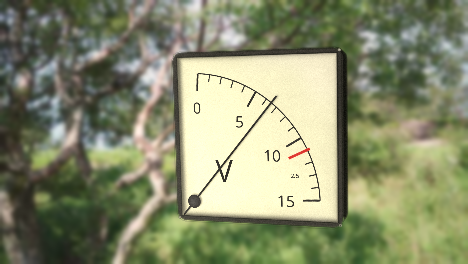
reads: 6.5V
